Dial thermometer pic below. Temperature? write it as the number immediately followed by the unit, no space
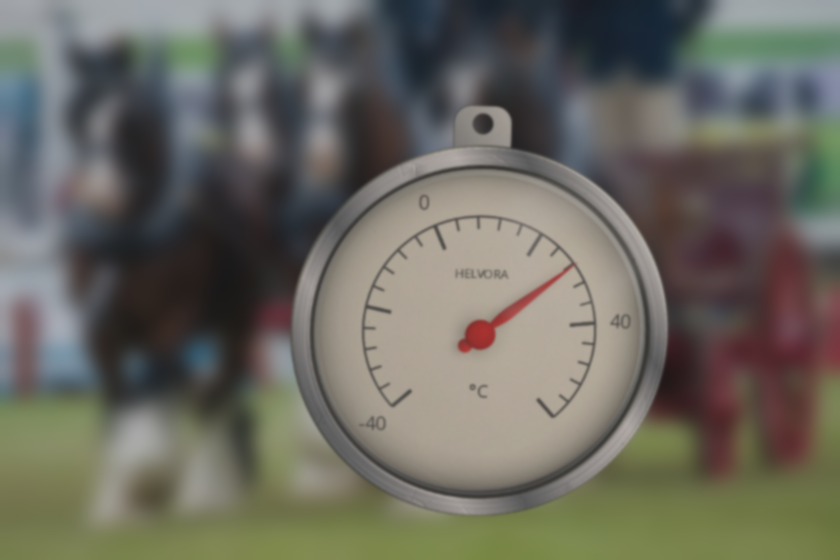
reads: 28°C
